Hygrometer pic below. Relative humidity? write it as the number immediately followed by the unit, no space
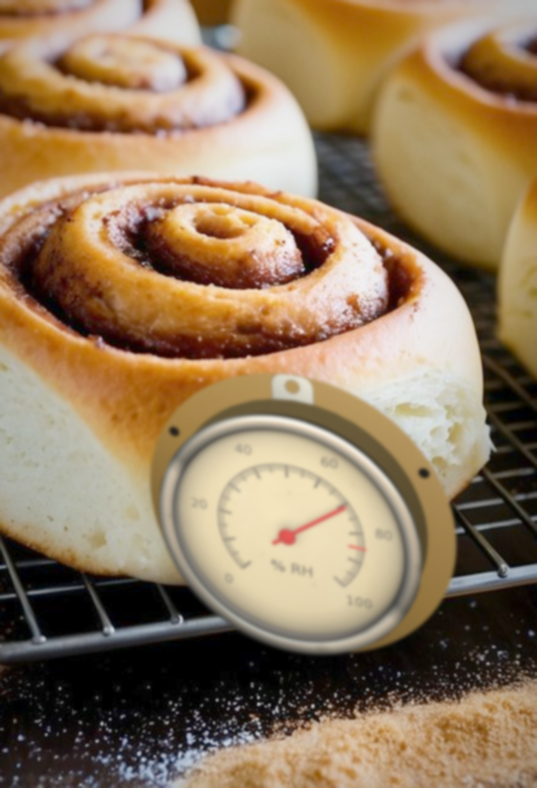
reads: 70%
